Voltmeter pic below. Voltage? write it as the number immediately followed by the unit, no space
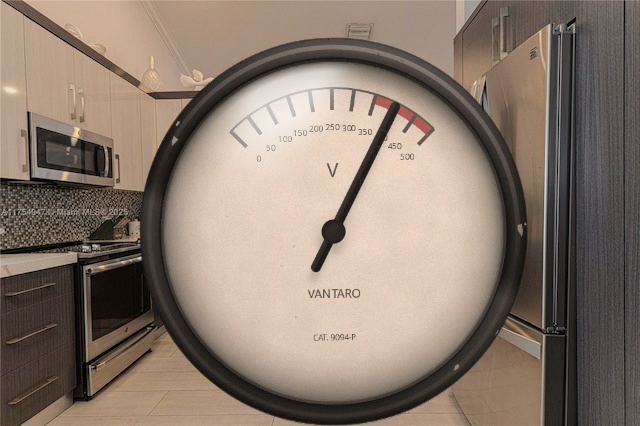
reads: 400V
